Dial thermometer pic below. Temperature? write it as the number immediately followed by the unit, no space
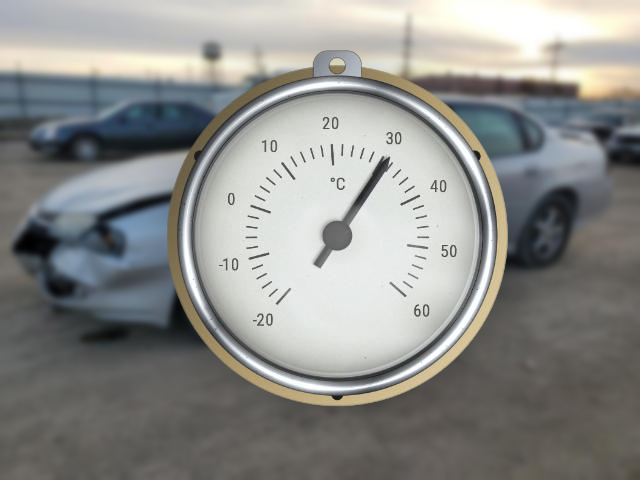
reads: 31°C
